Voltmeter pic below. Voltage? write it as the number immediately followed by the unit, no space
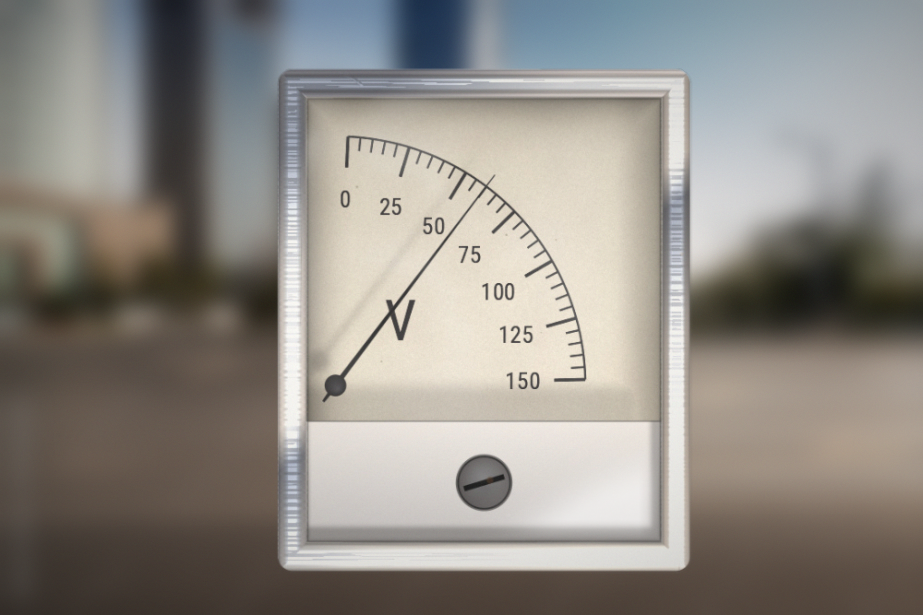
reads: 60V
